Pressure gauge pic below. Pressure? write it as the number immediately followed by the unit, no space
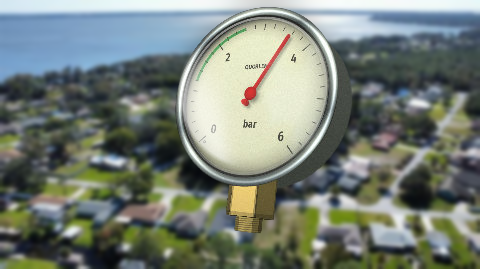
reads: 3.6bar
